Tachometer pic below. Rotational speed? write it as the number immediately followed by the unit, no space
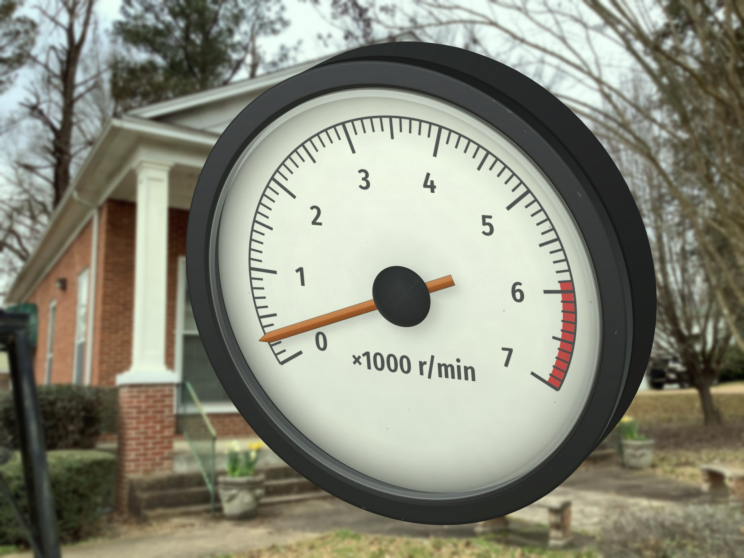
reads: 300rpm
